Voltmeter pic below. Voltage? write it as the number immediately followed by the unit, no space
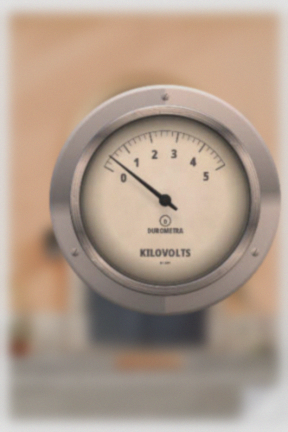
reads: 0.4kV
